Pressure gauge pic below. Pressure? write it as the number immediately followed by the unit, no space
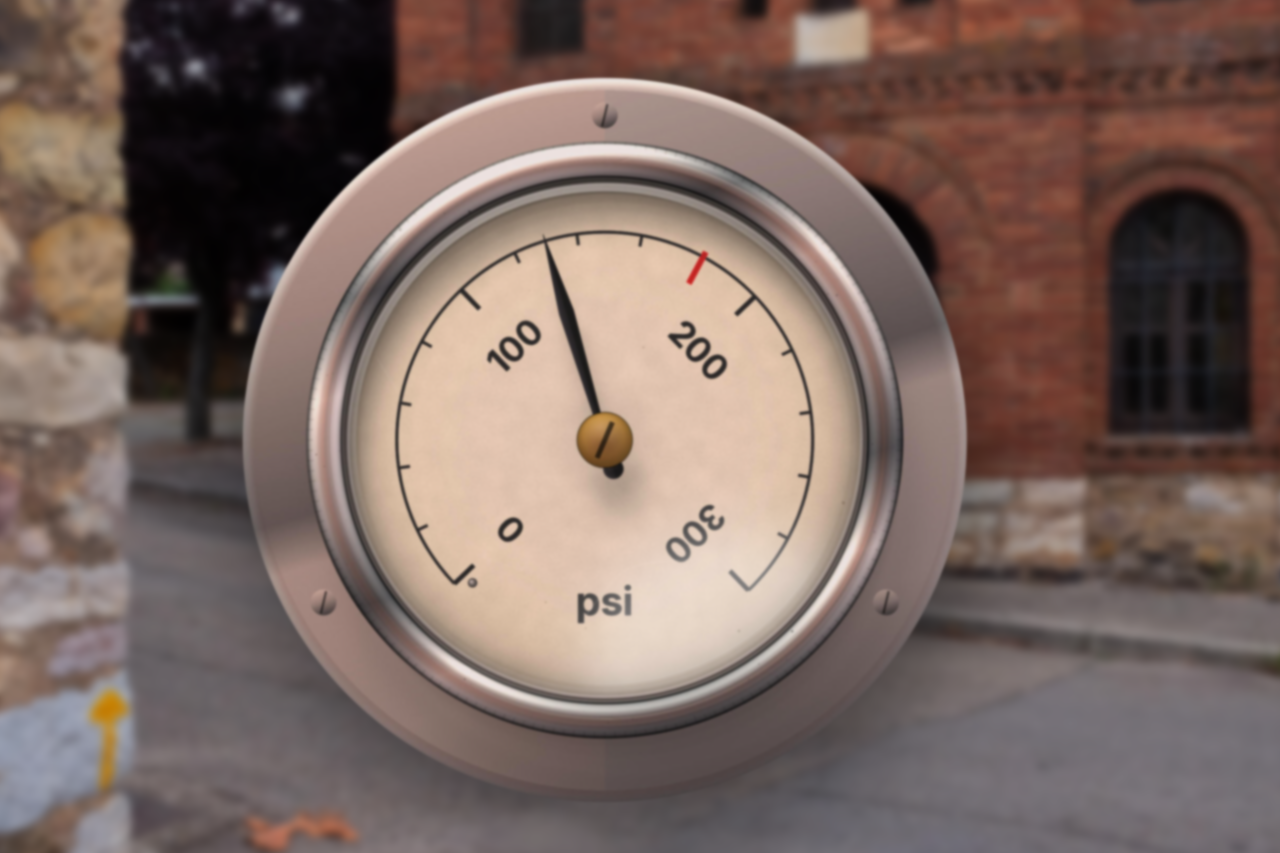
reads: 130psi
